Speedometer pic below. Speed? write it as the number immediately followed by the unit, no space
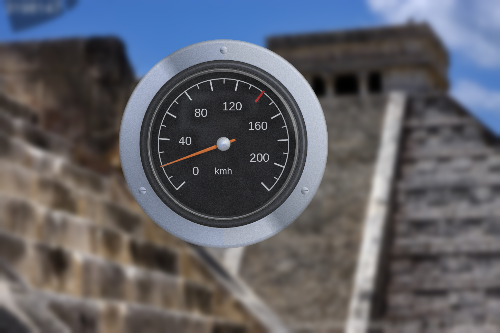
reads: 20km/h
